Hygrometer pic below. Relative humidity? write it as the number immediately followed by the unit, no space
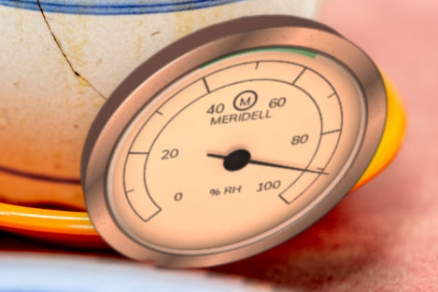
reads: 90%
